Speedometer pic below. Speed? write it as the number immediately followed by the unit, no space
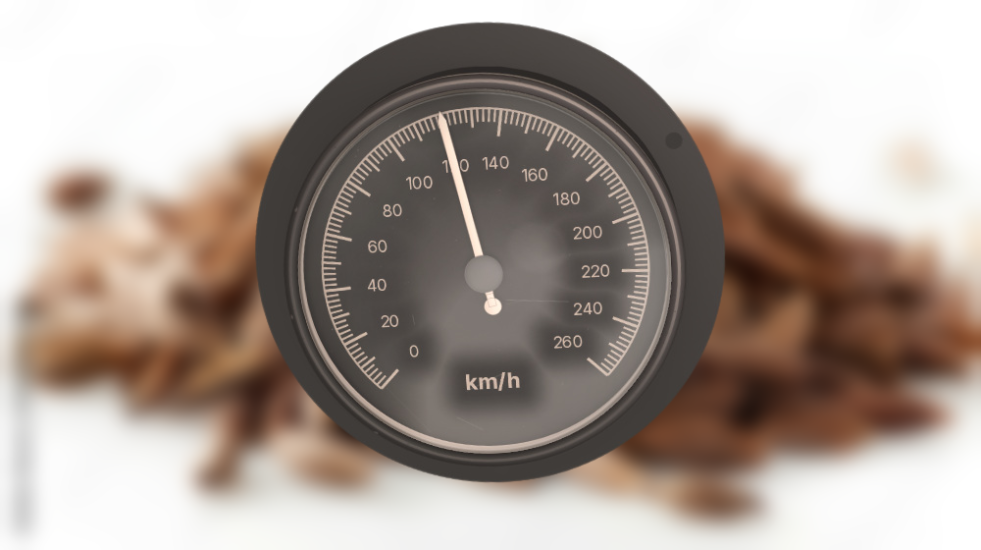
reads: 120km/h
